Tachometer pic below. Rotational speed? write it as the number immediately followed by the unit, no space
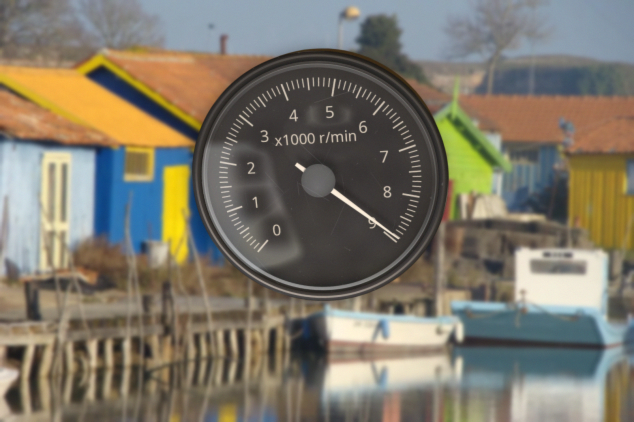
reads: 8900rpm
